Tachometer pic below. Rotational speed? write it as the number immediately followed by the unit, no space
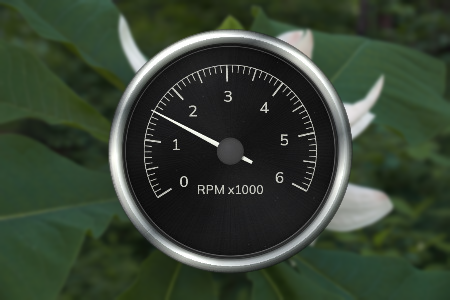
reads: 1500rpm
